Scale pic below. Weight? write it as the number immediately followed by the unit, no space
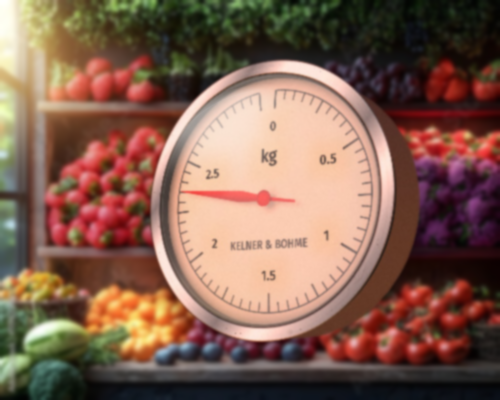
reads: 2.35kg
